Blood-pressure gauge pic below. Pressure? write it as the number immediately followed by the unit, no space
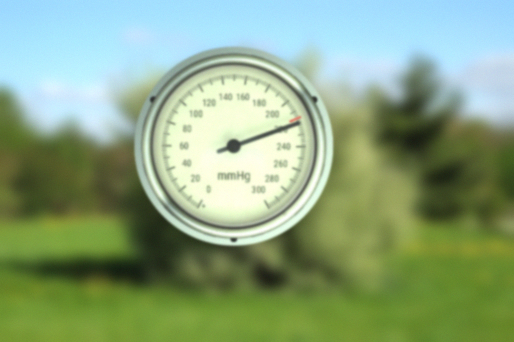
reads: 220mmHg
